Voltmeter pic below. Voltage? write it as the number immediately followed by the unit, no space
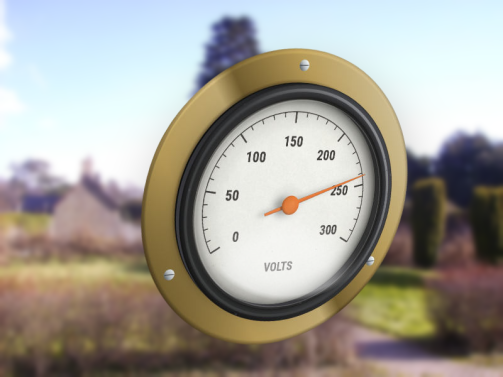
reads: 240V
